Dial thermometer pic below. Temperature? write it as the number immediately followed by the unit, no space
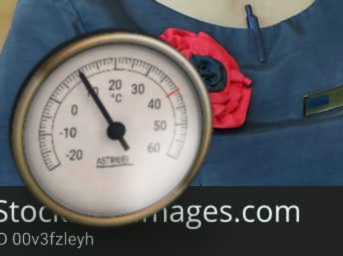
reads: 10°C
